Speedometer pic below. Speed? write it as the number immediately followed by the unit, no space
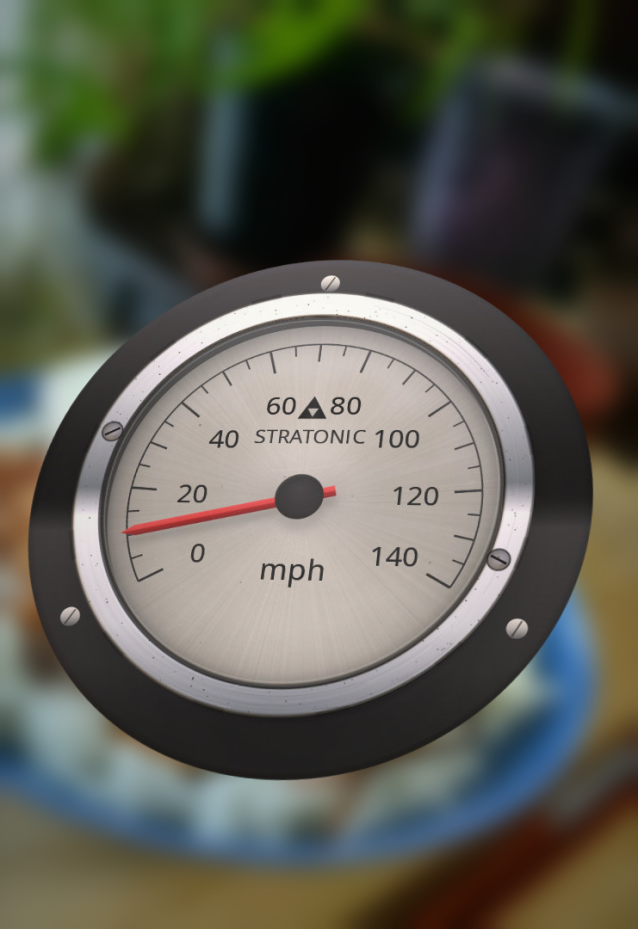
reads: 10mph
